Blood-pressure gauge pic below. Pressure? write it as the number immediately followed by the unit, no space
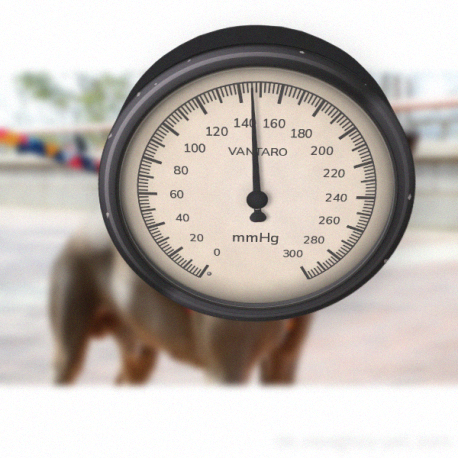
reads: 146mmHg
